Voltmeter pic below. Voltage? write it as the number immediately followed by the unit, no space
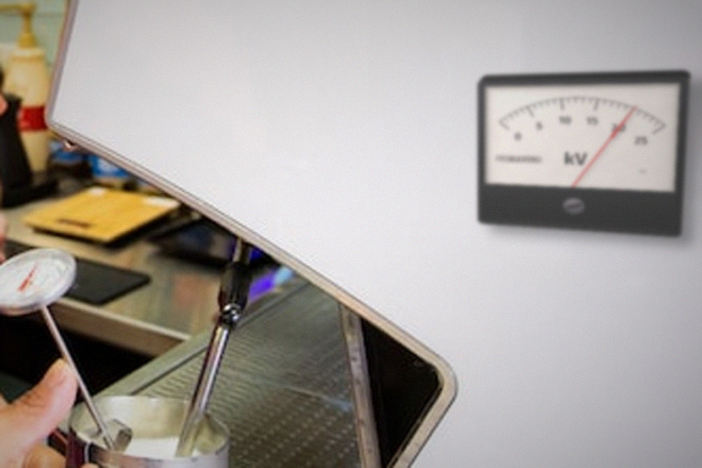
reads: 20kV
